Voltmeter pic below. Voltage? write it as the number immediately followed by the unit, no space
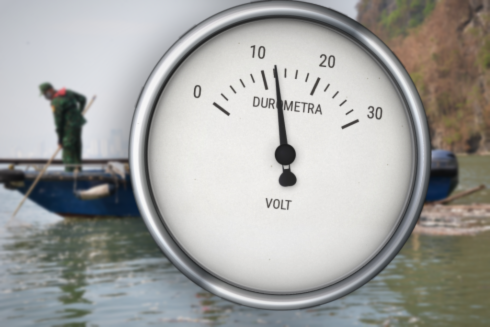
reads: 12V
